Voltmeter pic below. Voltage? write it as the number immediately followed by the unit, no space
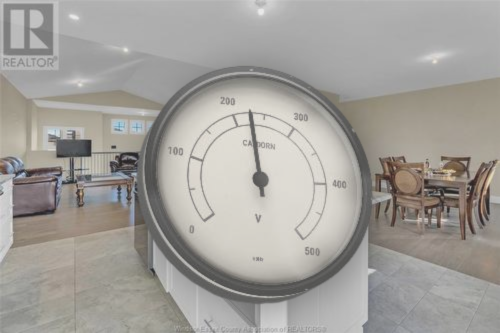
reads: 225V
